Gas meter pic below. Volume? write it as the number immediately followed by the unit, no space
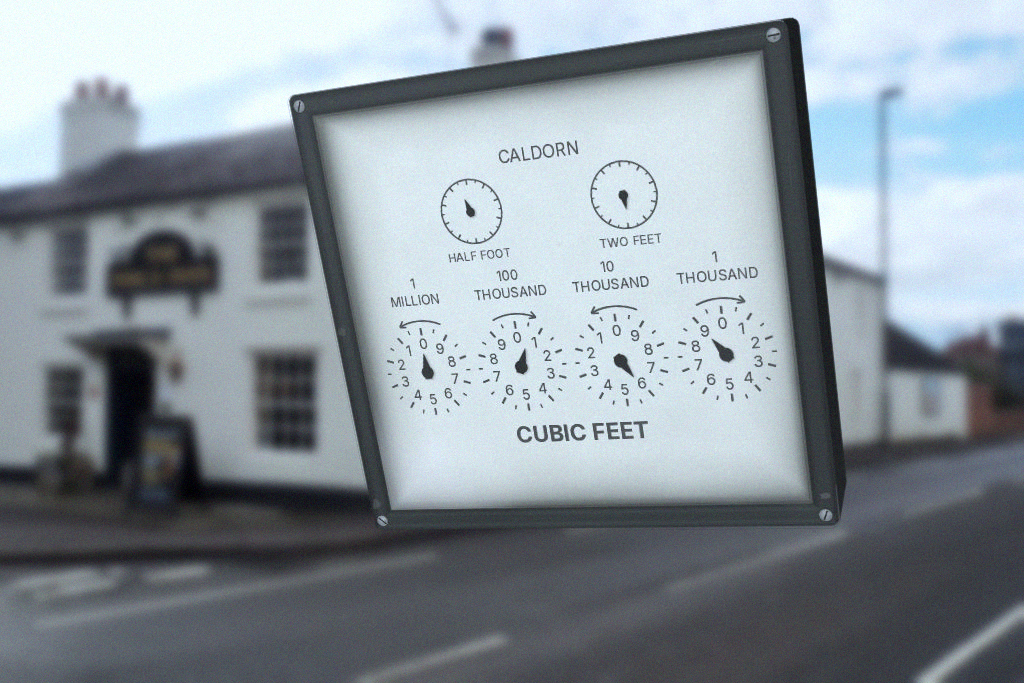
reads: 5900ft³
